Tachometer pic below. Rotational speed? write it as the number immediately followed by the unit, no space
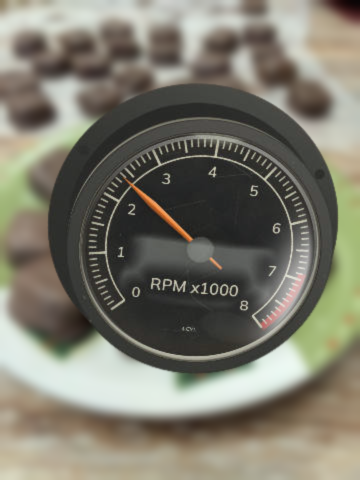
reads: 2400rpm
